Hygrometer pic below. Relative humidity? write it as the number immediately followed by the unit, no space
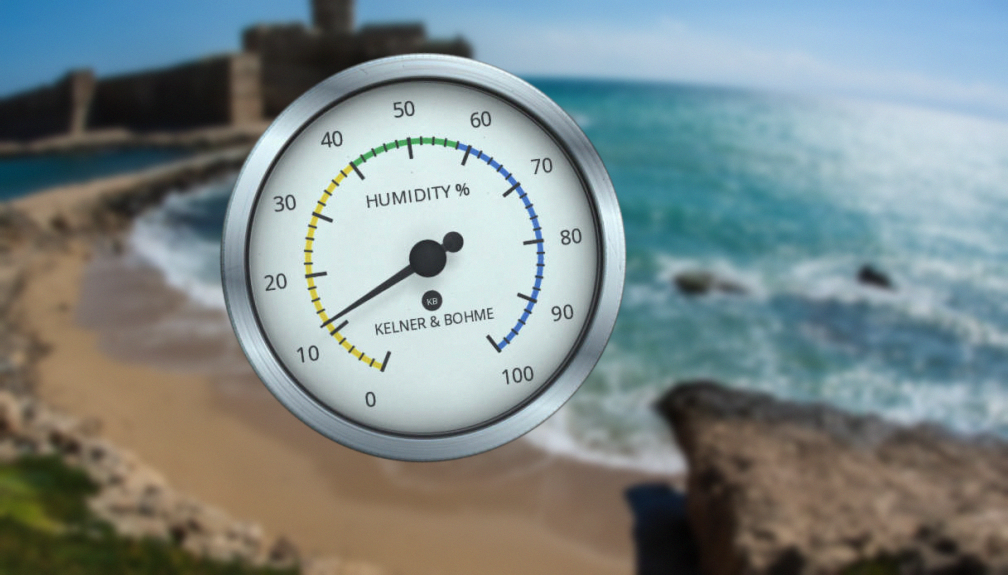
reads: 12%
